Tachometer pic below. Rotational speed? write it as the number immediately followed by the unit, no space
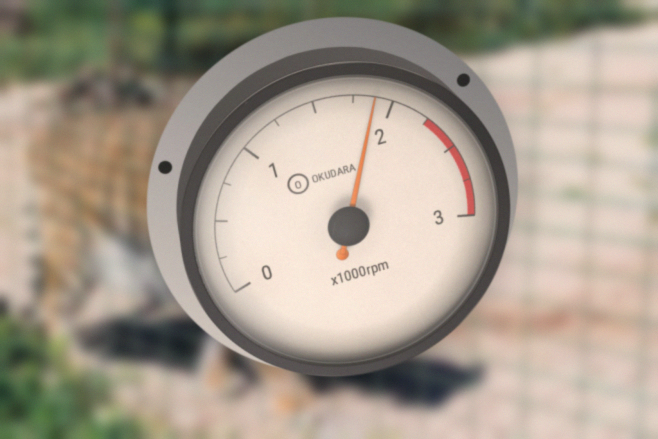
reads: 1875rpm
